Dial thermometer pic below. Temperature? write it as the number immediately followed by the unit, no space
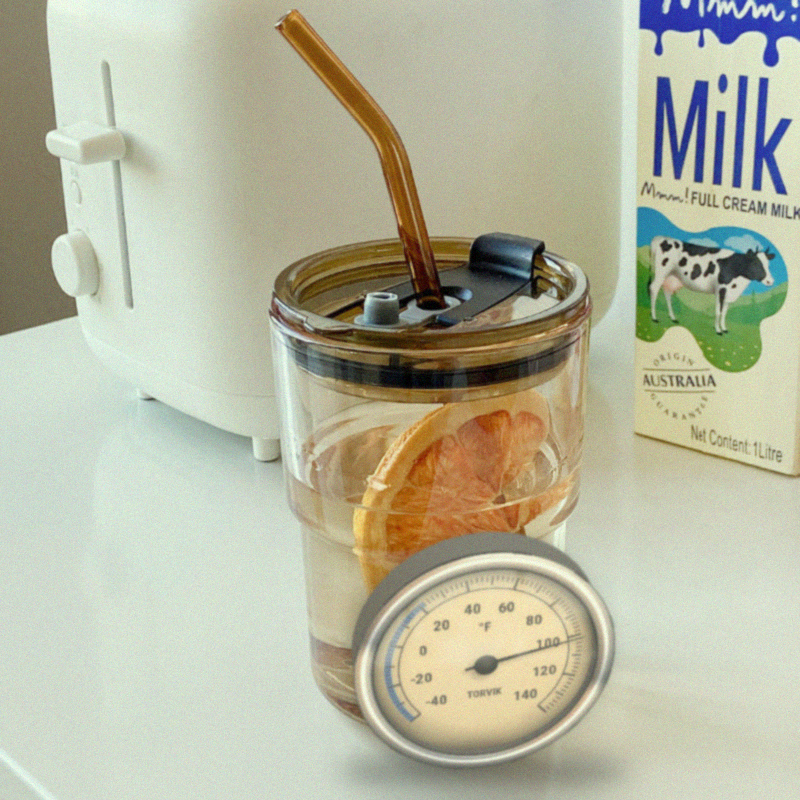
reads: 100°F
